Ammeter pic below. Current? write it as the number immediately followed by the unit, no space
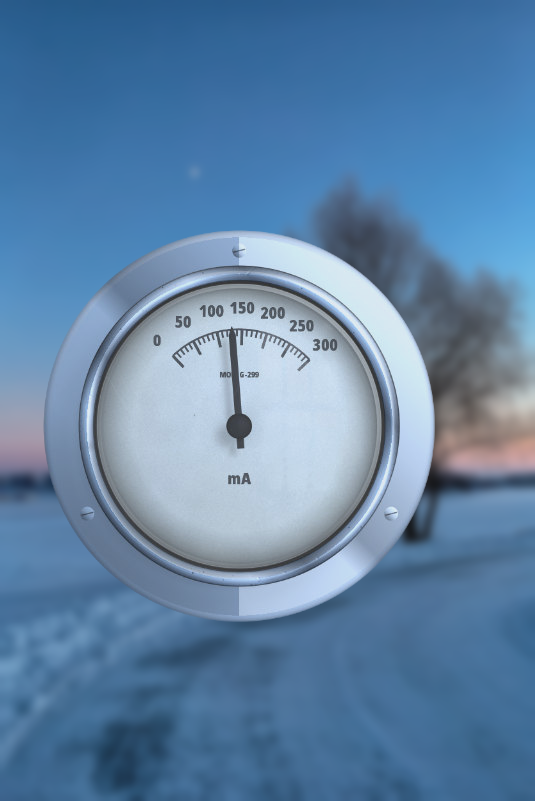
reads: 130mA
